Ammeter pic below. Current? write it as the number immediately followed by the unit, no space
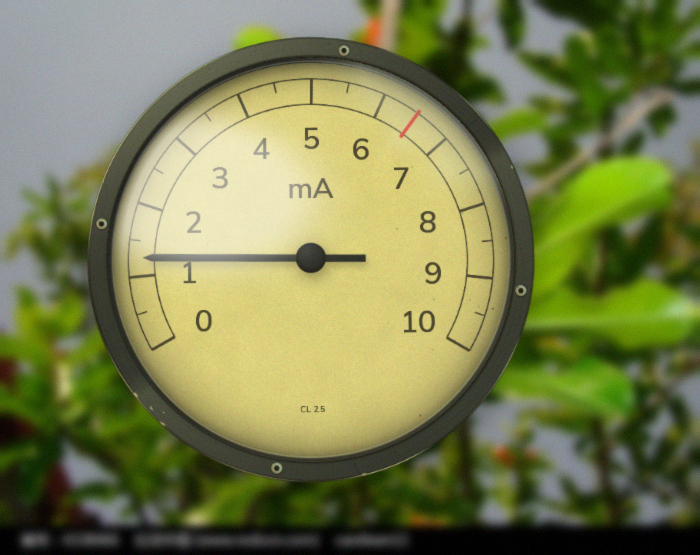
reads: 1.25mA
